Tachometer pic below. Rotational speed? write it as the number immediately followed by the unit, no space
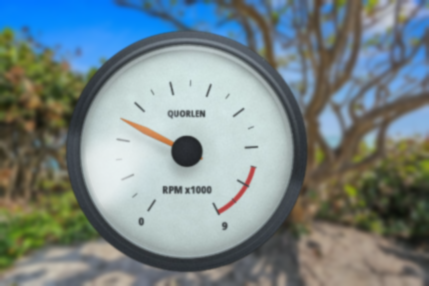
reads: 2500rpm
